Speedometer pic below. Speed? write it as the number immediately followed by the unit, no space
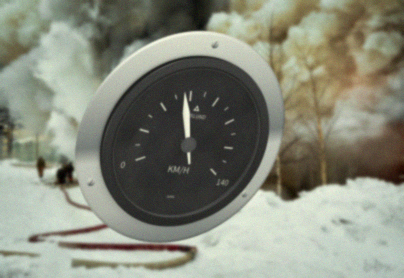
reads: 55km/h
